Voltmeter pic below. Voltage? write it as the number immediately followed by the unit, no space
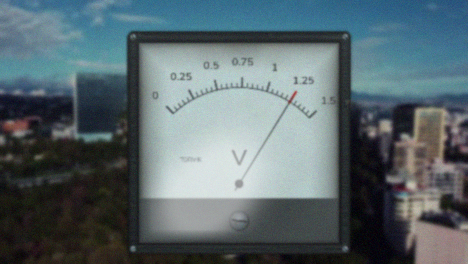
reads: 1.25V
